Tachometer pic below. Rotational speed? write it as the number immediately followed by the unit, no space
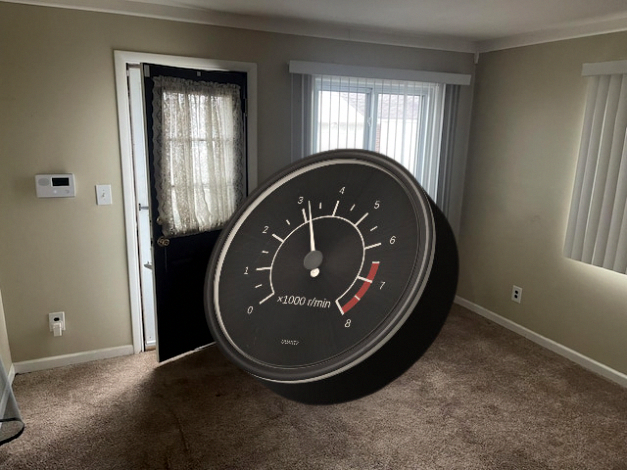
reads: 3250rpm
